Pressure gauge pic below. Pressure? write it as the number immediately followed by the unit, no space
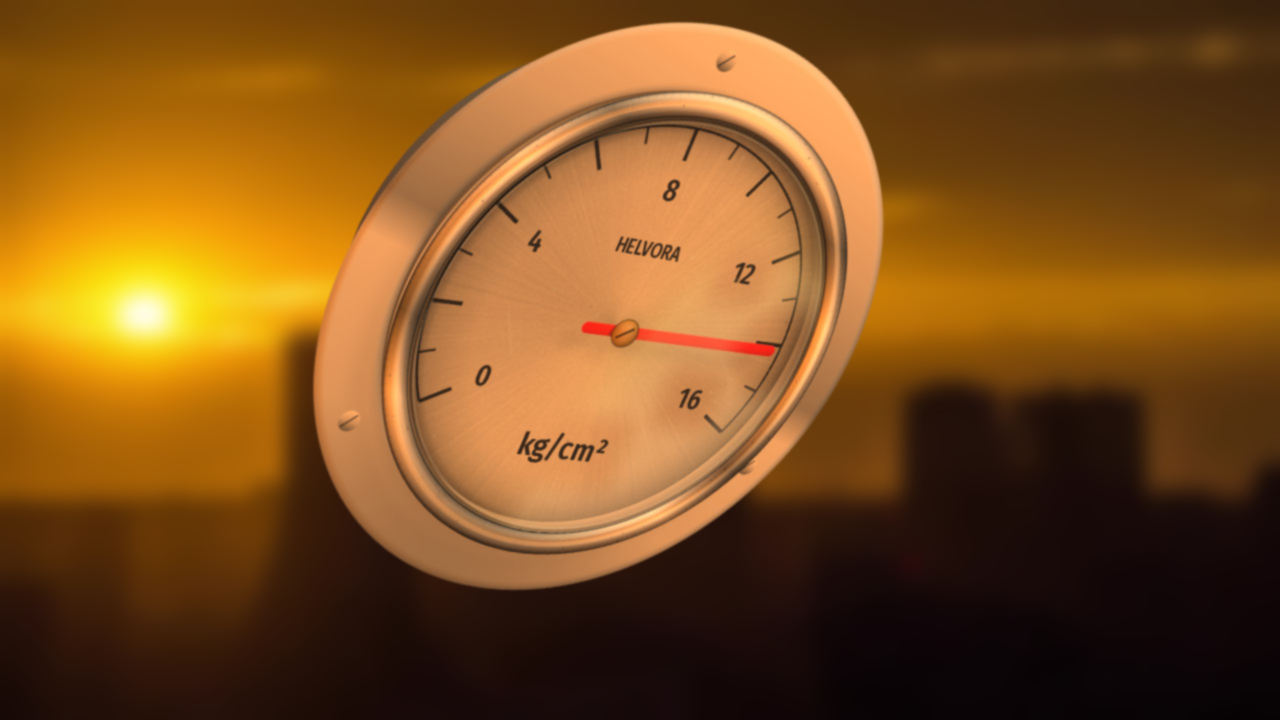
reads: 14kg/cm²
